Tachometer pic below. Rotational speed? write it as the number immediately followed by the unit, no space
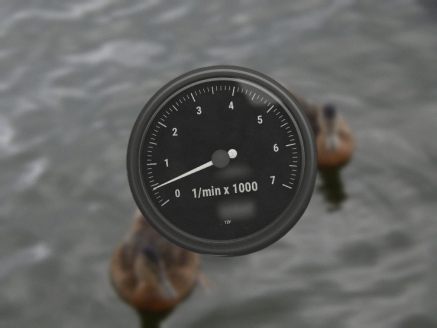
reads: 400rpm
